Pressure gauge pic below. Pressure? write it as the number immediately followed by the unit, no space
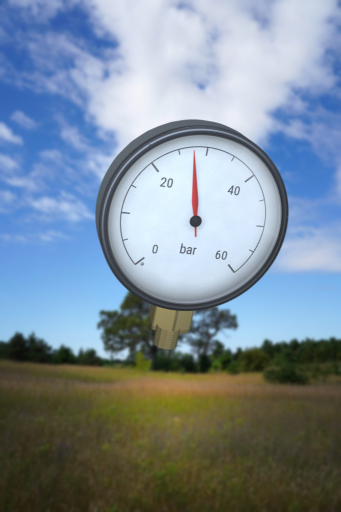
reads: 27.5bar
